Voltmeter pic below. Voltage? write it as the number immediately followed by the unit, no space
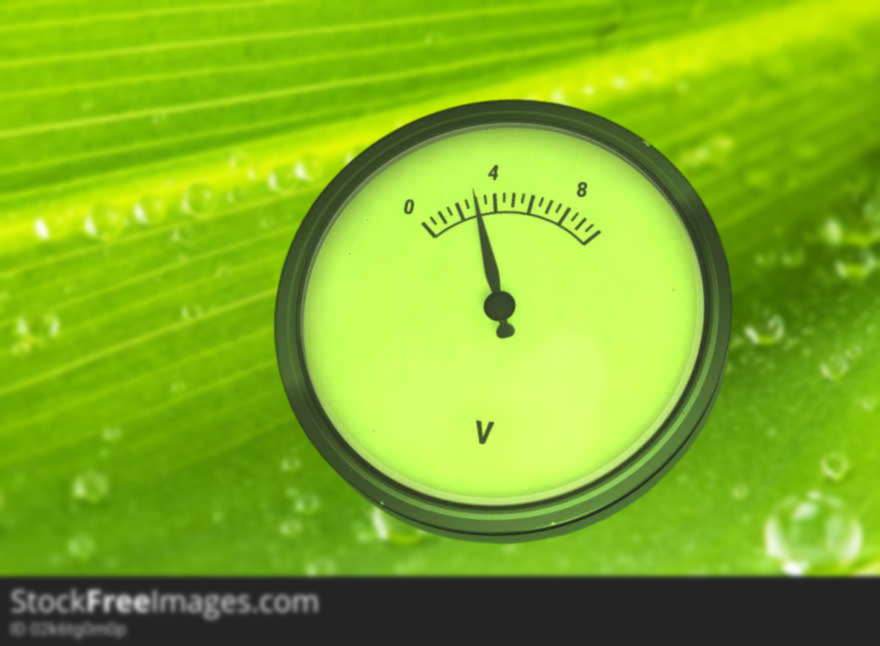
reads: 3V
